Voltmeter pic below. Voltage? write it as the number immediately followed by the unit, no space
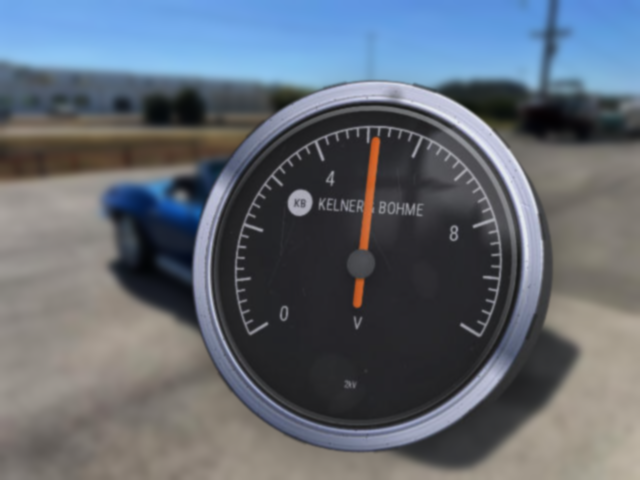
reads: 5.2V
